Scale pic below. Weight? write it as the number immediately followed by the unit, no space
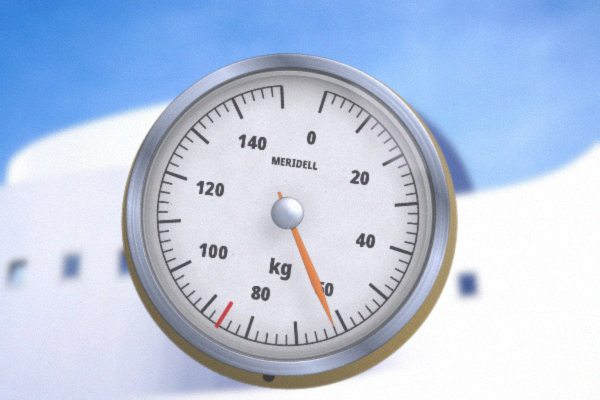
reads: 62kg
